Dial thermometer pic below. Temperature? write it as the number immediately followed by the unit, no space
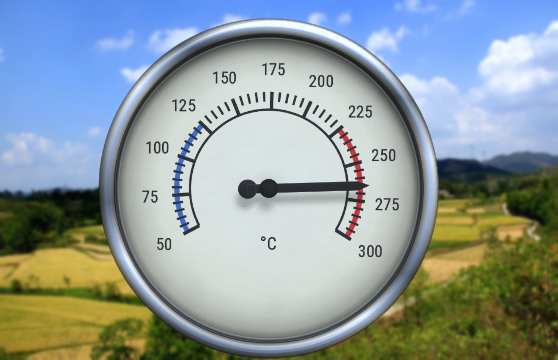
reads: 265°C
